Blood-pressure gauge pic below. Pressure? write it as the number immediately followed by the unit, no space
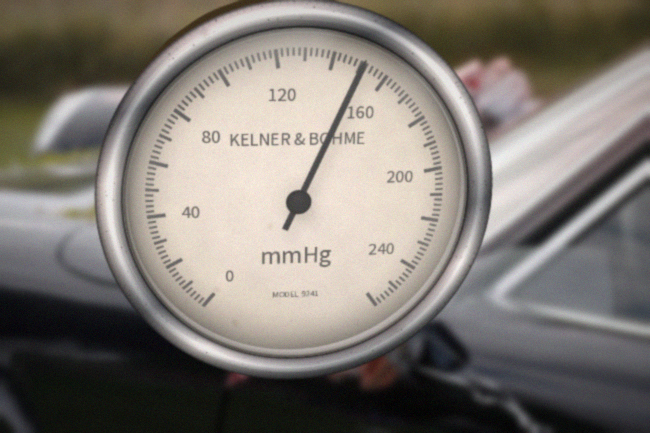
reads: 150mmHg
